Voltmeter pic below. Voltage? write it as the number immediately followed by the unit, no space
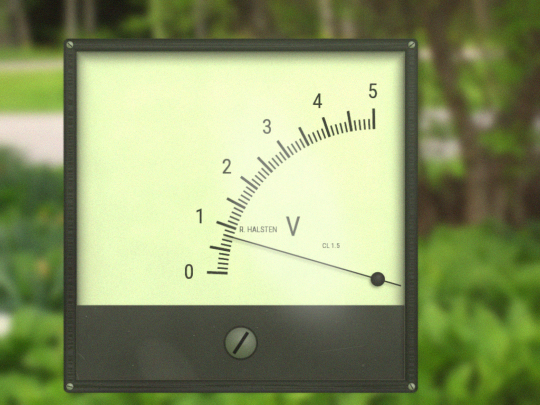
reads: 0.8V
